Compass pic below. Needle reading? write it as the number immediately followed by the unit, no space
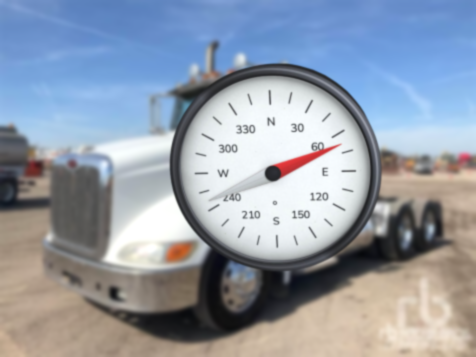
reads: 67.5°
